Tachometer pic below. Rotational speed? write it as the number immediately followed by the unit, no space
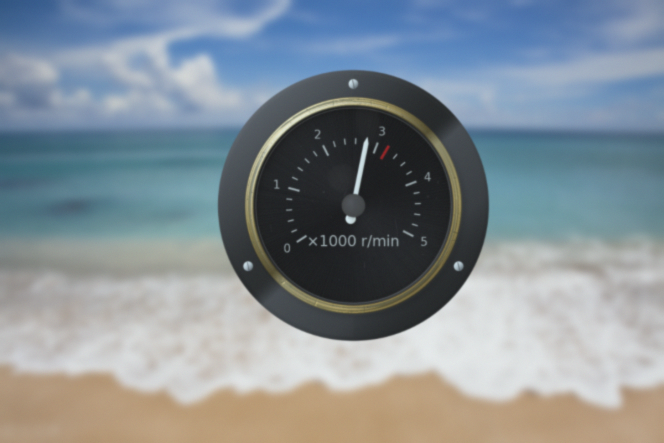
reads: 2800rpm
